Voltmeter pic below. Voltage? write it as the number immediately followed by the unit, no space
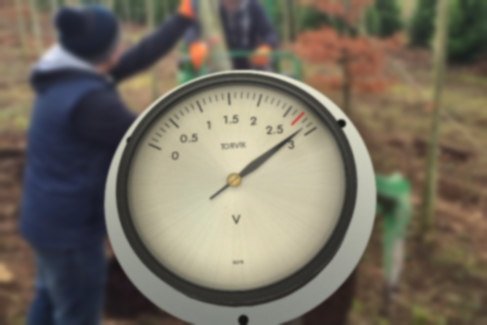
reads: 2.9V
